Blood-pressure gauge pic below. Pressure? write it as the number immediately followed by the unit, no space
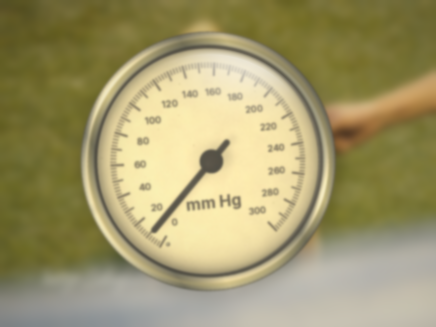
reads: 10mmHg
